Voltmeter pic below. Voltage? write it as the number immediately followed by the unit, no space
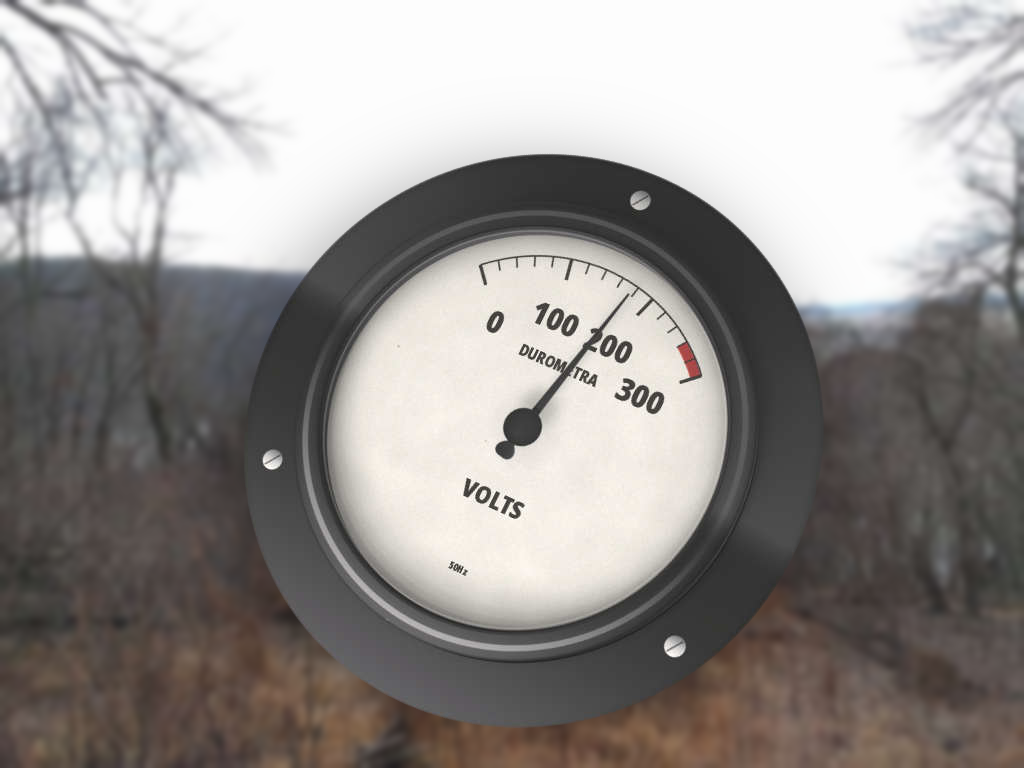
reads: 180V
